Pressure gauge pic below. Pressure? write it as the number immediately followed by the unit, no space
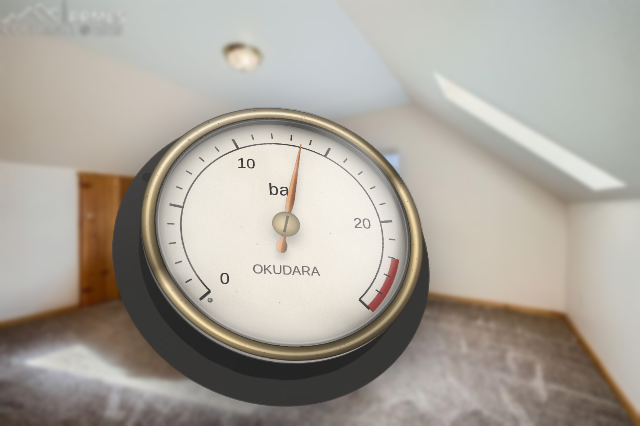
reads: 13.5bar
